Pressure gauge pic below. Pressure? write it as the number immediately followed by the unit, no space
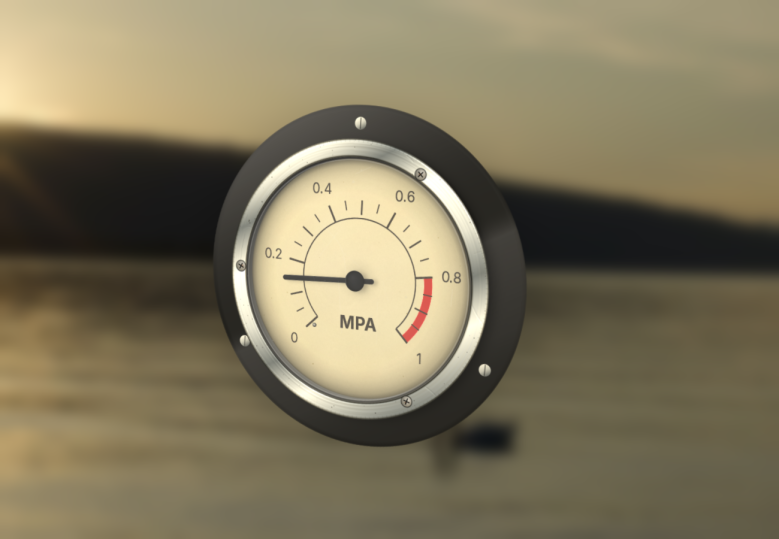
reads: 0.15MPa
